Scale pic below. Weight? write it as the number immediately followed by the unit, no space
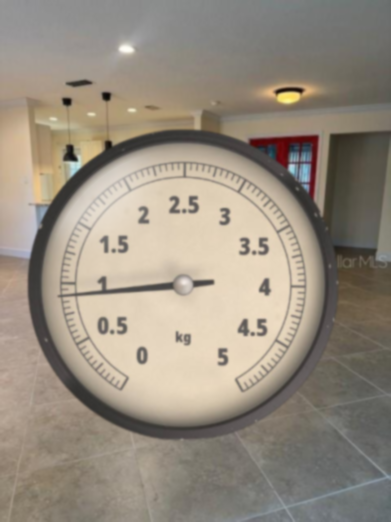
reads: 0.9kg
